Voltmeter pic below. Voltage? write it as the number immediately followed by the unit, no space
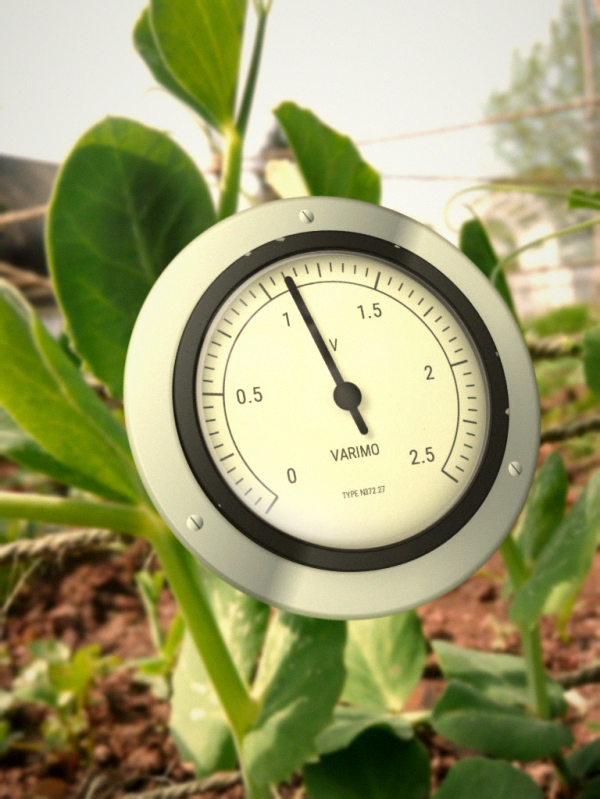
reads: 1.1V
